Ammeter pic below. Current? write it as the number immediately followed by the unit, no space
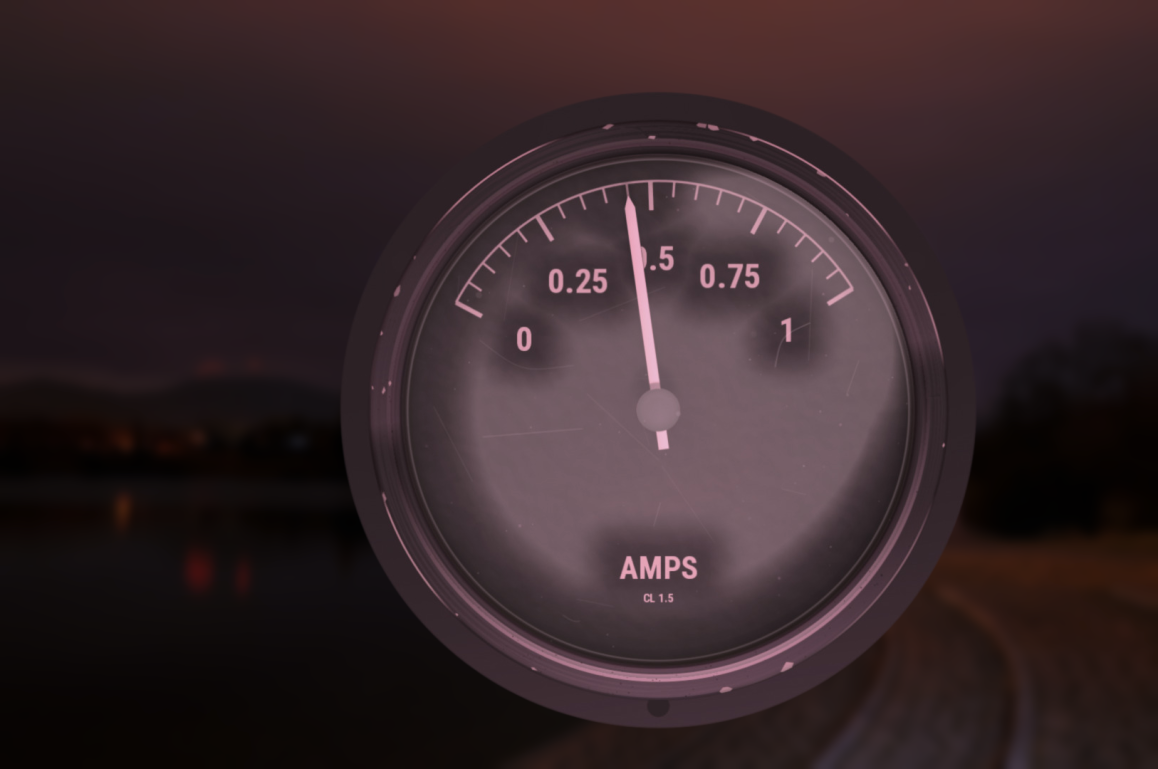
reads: 0.45A
